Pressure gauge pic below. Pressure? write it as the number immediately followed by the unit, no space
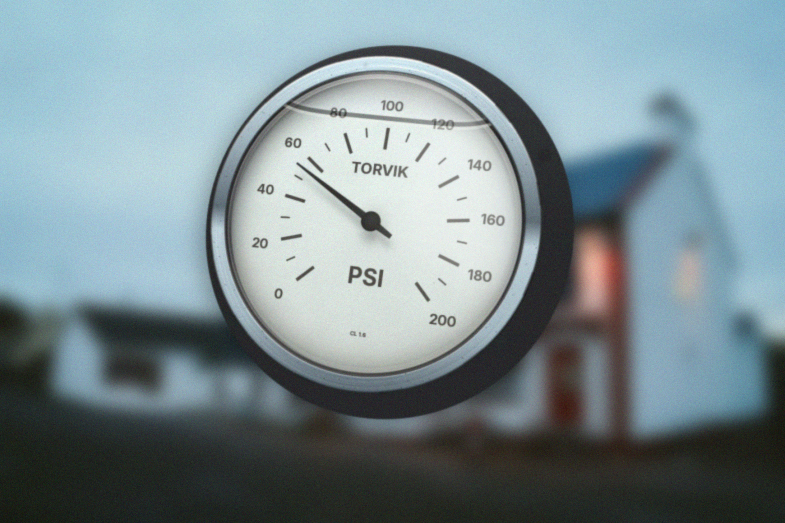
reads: 55psi
